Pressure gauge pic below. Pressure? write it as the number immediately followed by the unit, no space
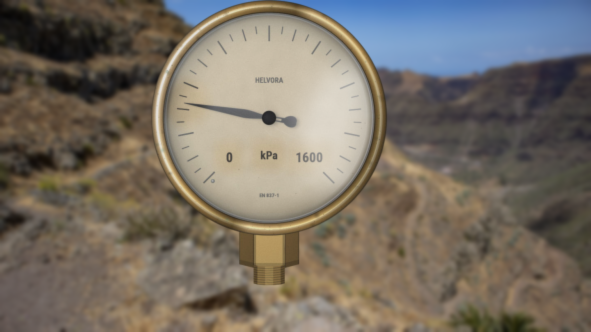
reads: 325kPa
